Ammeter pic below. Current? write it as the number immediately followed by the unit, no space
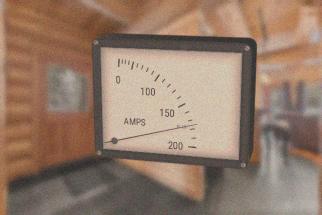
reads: 175A
